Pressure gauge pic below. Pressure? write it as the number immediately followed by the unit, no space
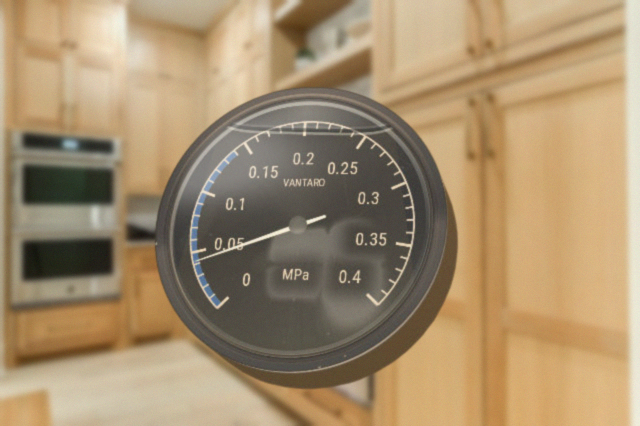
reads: 0.04MPa
